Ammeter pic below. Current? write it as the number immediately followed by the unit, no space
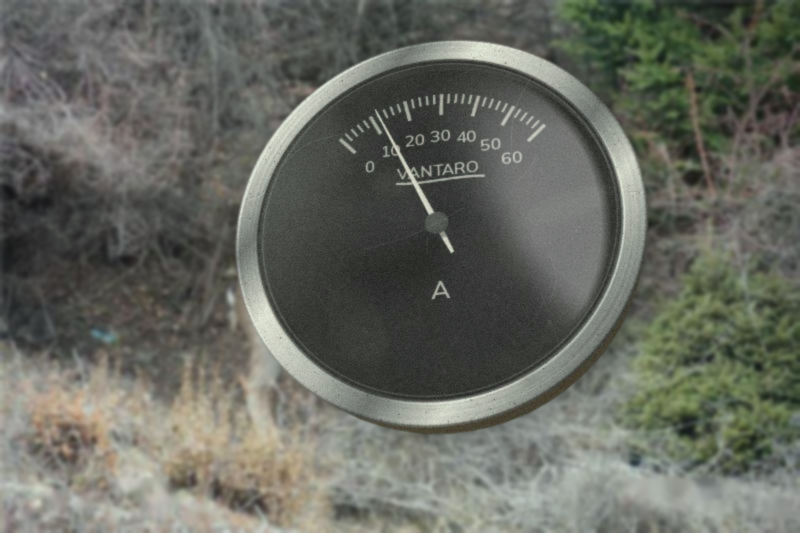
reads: 12A
